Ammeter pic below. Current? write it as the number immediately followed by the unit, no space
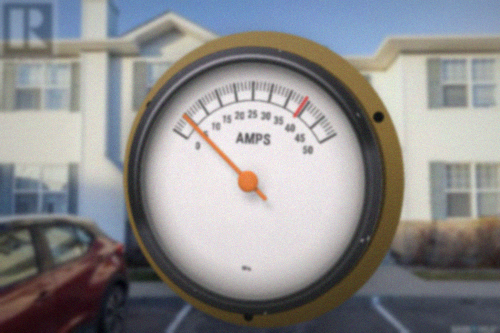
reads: 5A
